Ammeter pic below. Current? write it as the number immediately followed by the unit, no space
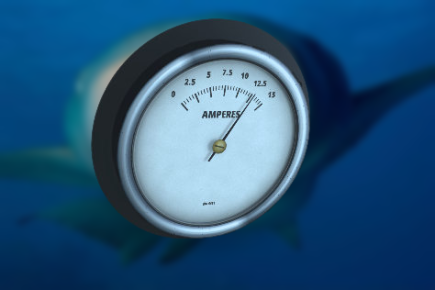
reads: 12.5A
